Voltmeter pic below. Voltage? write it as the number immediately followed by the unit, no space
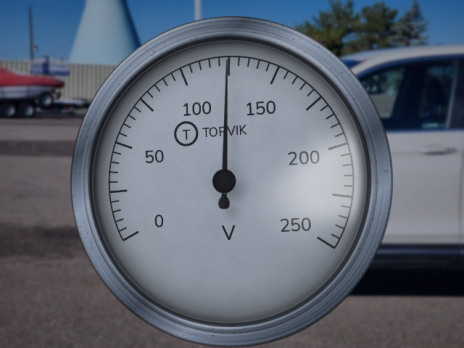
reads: 125V
